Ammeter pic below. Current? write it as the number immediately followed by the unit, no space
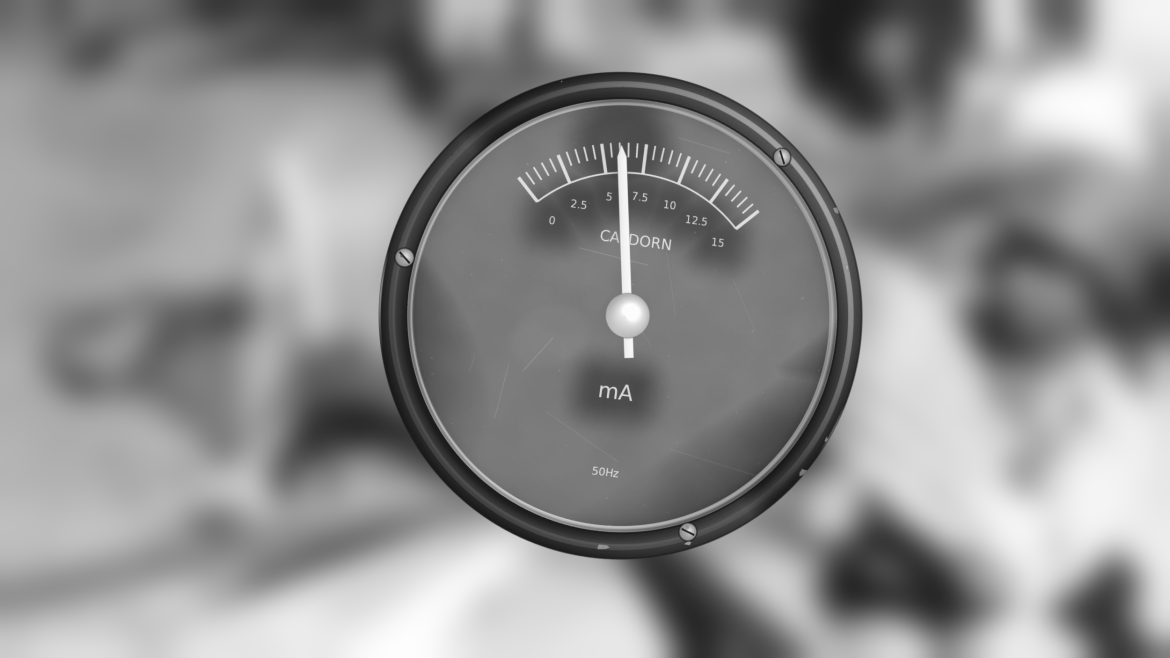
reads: 6mA
